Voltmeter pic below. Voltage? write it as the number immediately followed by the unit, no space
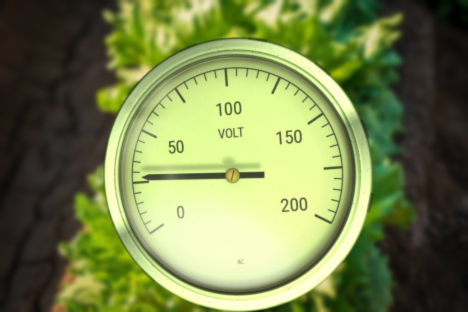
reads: 27.5V
